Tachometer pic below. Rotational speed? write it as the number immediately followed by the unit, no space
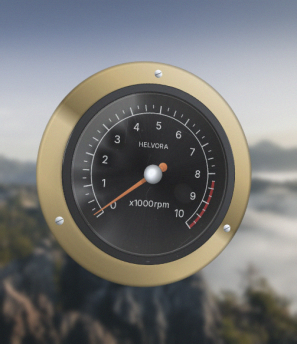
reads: 125rpm
